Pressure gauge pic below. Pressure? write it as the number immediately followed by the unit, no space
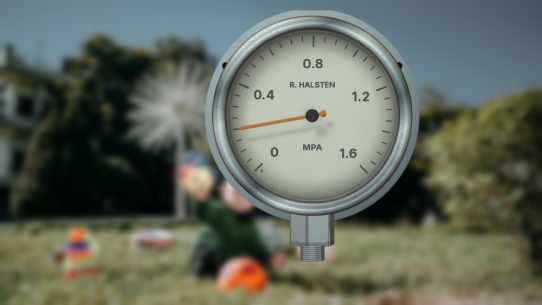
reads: 0.2MPa
